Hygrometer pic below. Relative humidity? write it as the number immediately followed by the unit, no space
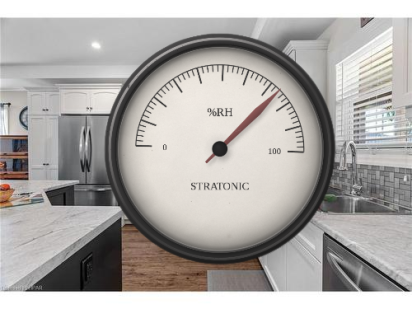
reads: 74%
